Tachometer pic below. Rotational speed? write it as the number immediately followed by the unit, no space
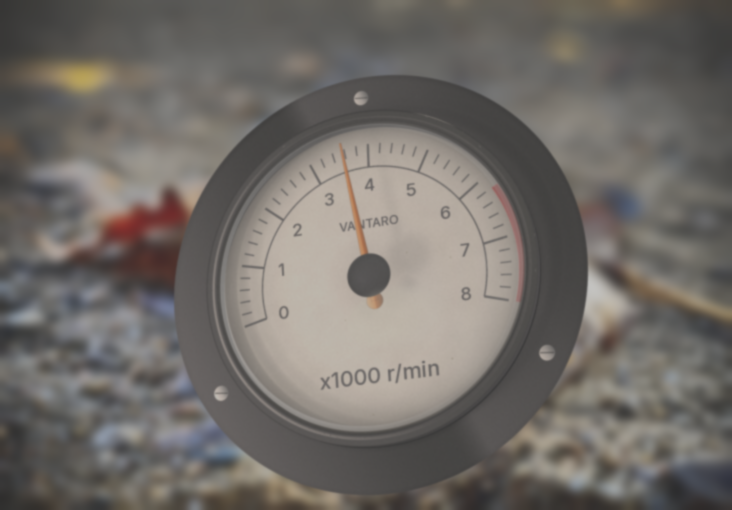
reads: 3600rpm
